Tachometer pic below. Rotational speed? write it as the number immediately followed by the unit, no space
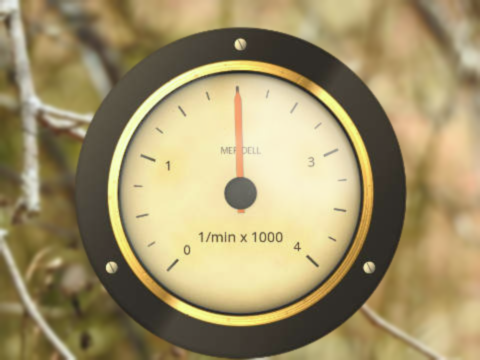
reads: 2000rpm
